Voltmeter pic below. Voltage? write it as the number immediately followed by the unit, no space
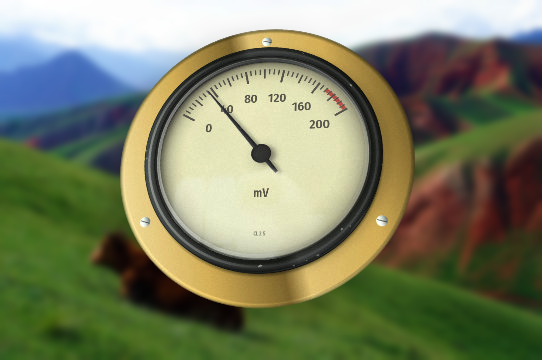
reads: 35mV
